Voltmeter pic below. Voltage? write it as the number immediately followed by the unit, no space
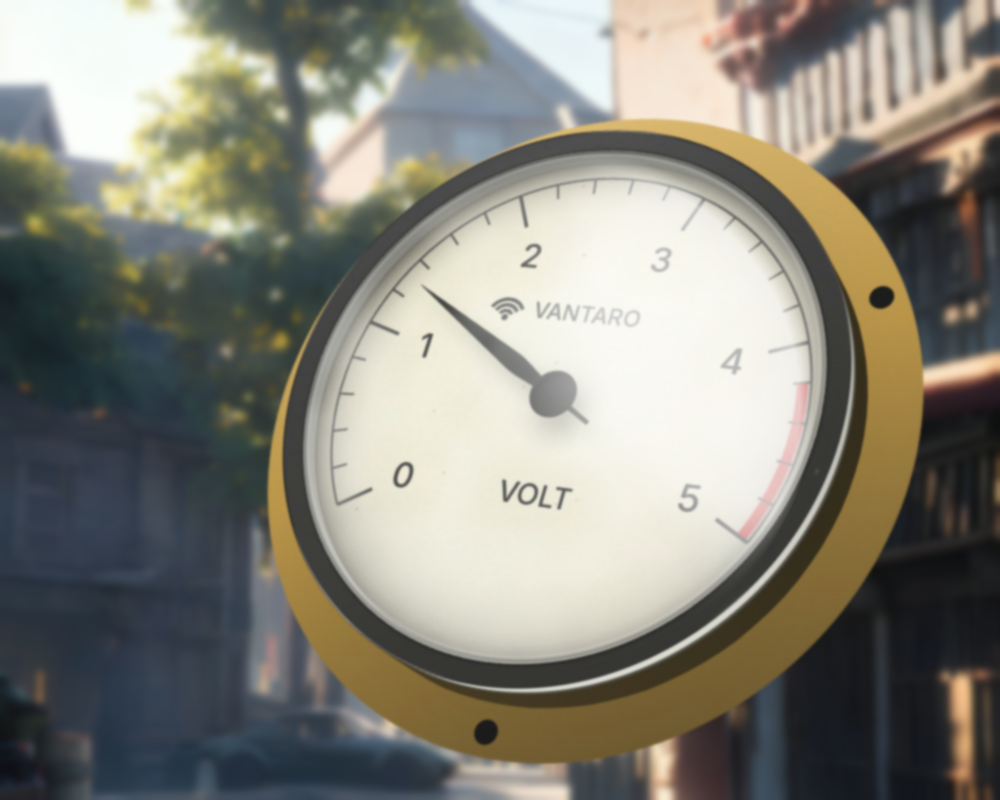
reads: 1.3V
